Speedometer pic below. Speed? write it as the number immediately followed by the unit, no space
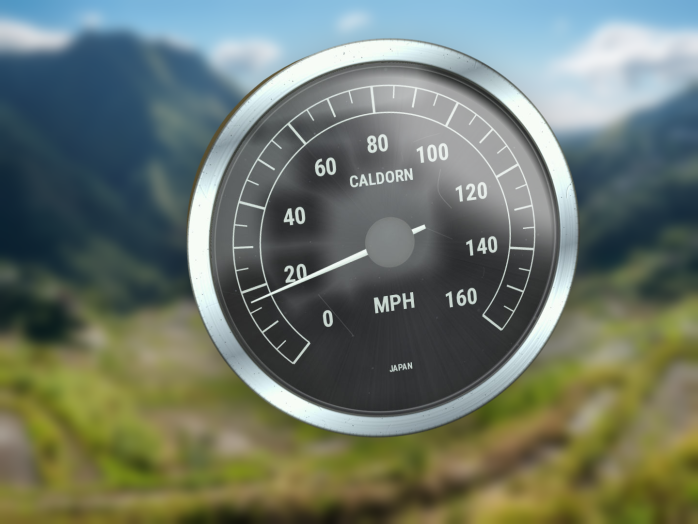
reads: 17.5mph
